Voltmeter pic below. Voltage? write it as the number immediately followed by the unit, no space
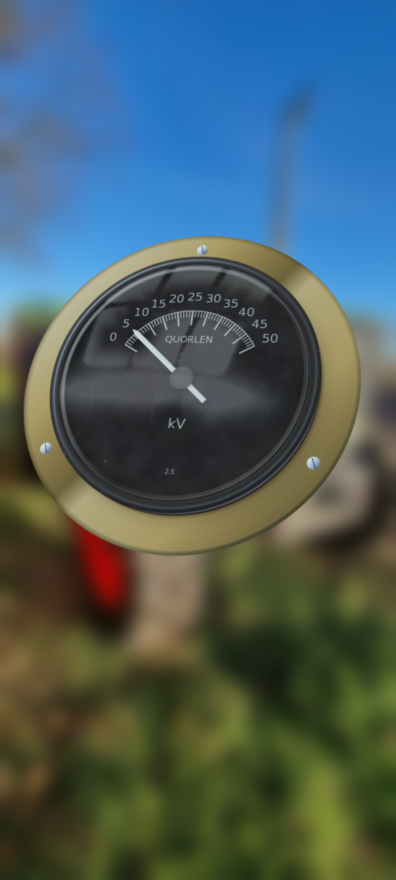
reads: 5kV
